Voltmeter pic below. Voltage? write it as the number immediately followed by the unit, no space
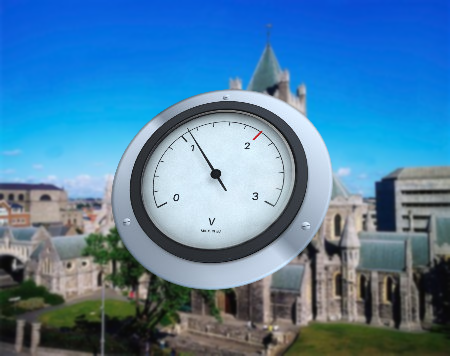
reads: 1.1V
